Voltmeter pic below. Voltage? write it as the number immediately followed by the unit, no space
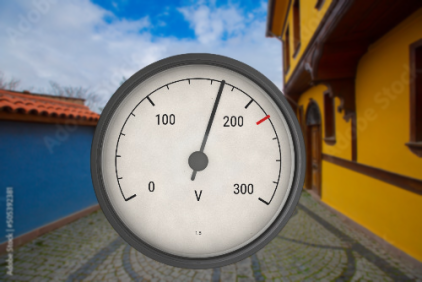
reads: 170V
